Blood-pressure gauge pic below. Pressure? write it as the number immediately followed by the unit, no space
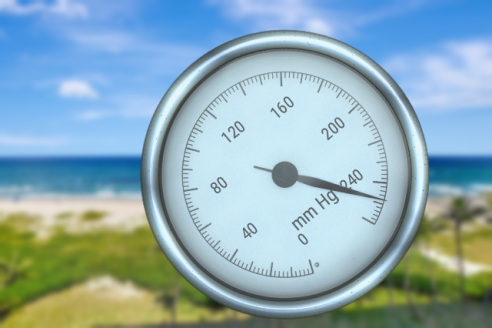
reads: 248mmHg
